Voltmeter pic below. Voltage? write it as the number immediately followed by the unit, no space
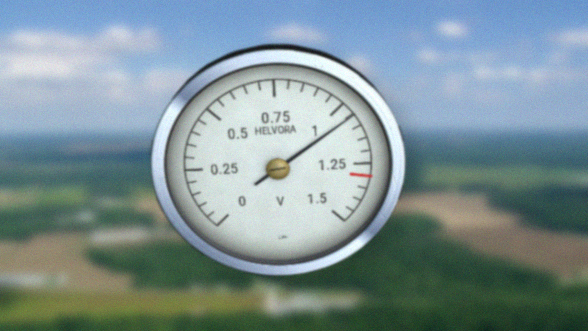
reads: 1.05V
